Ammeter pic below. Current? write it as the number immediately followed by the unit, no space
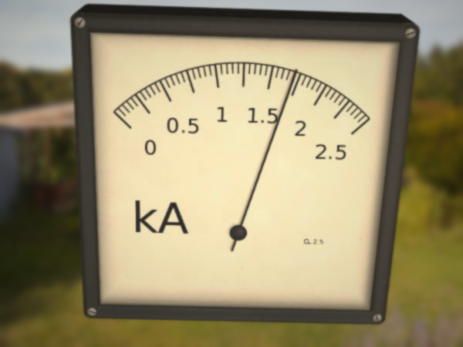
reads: 1.7kA
